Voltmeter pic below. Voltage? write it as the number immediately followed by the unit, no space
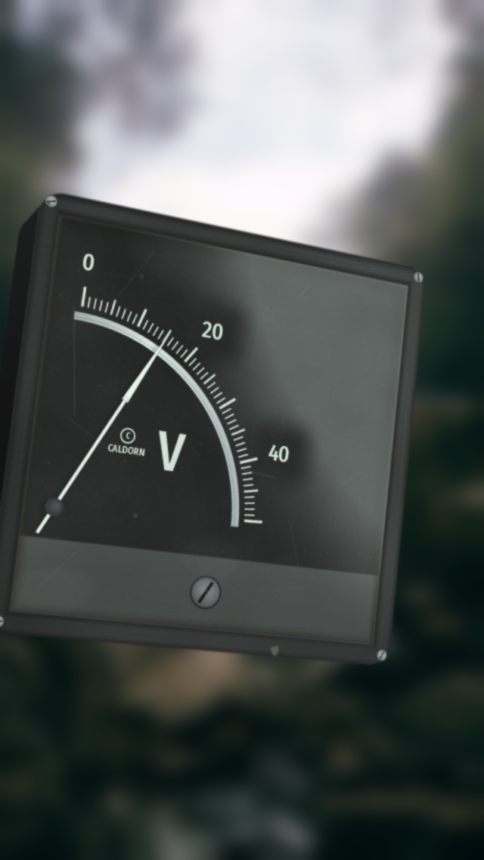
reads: 15V
